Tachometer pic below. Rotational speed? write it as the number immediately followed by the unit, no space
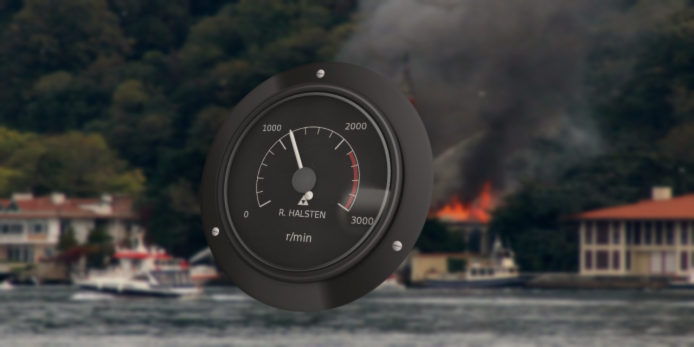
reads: 1200rpm
